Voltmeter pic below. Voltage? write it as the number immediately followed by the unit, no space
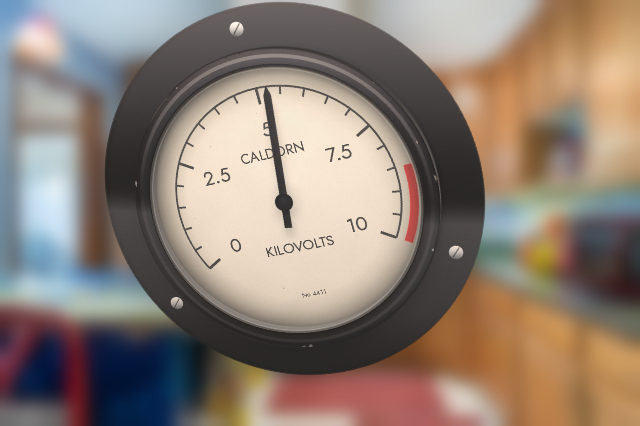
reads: 5.25kV
